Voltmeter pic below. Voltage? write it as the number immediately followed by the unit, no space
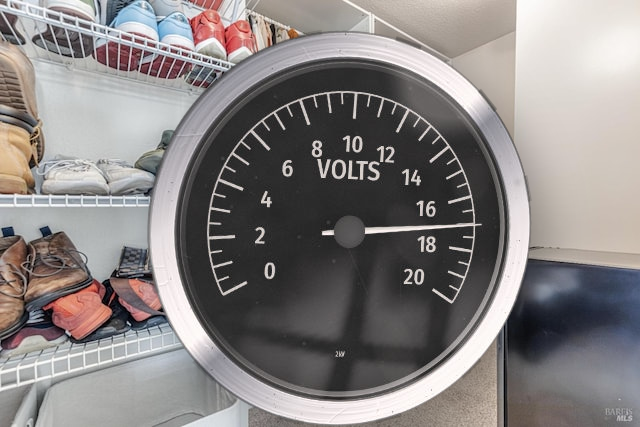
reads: 17V
